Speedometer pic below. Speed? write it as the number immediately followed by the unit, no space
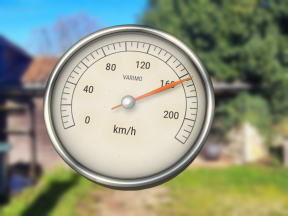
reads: 165km/h
